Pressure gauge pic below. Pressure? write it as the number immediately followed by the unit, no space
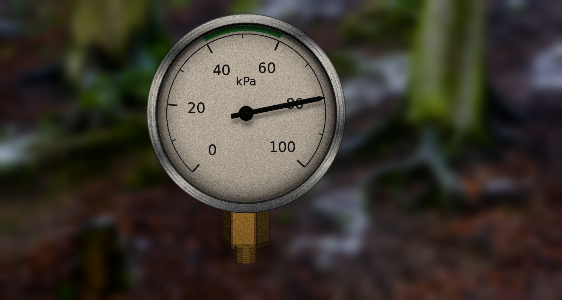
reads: 80kPa
